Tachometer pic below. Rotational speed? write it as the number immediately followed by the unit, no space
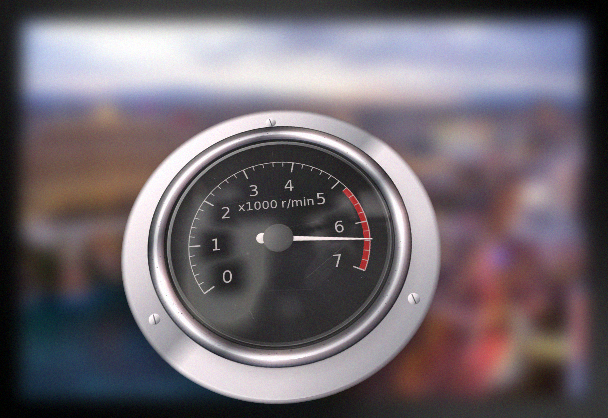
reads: 6400rpm
